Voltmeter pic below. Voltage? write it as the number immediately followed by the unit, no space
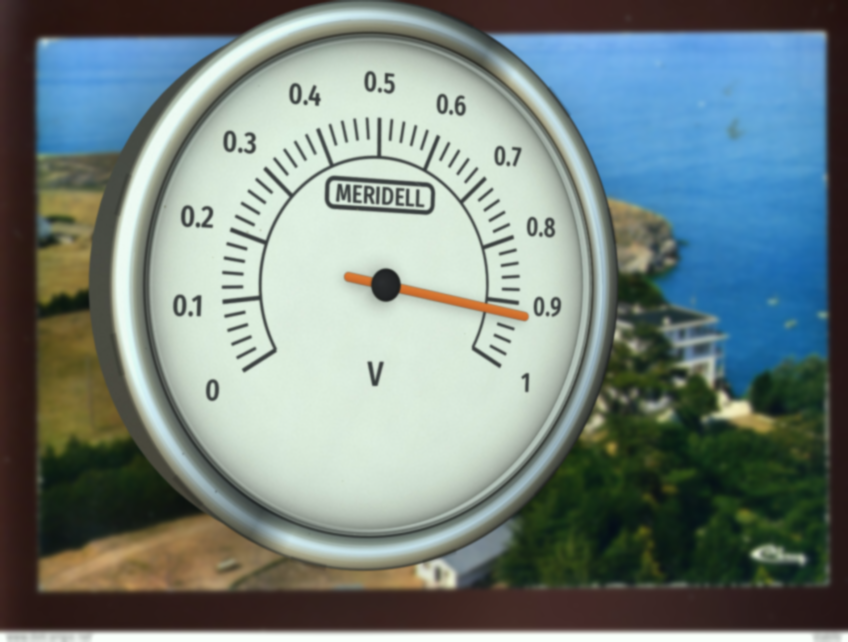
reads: 0.92V
